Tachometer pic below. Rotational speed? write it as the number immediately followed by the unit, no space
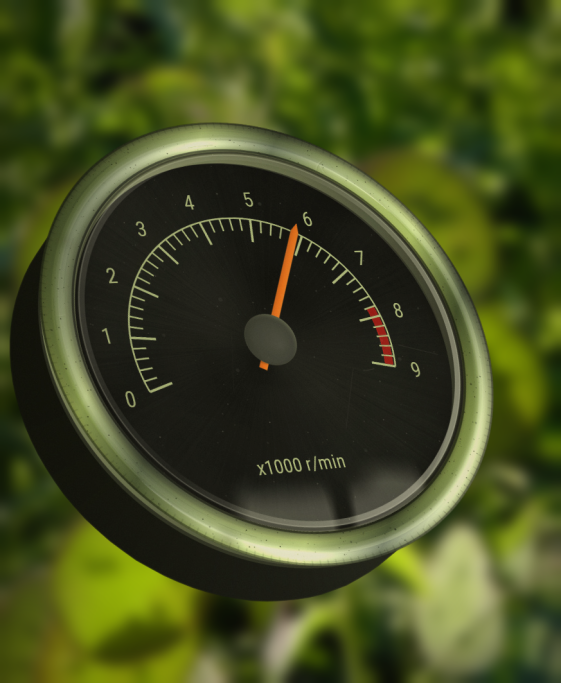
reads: 5800rpm
